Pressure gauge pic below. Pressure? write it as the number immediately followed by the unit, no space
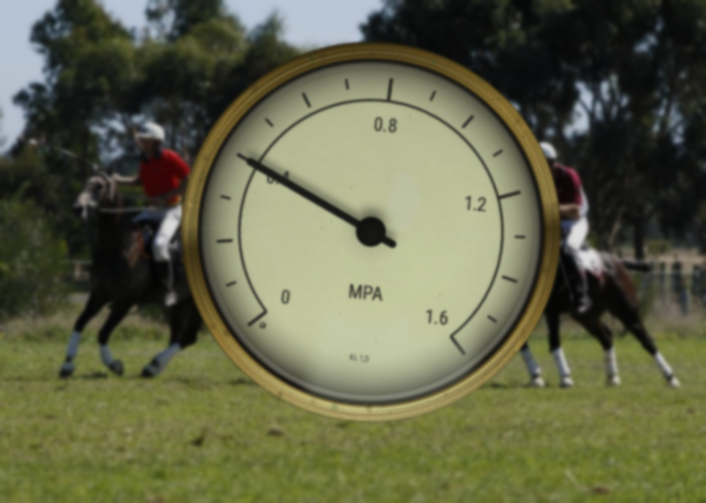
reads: 0.4MPa
